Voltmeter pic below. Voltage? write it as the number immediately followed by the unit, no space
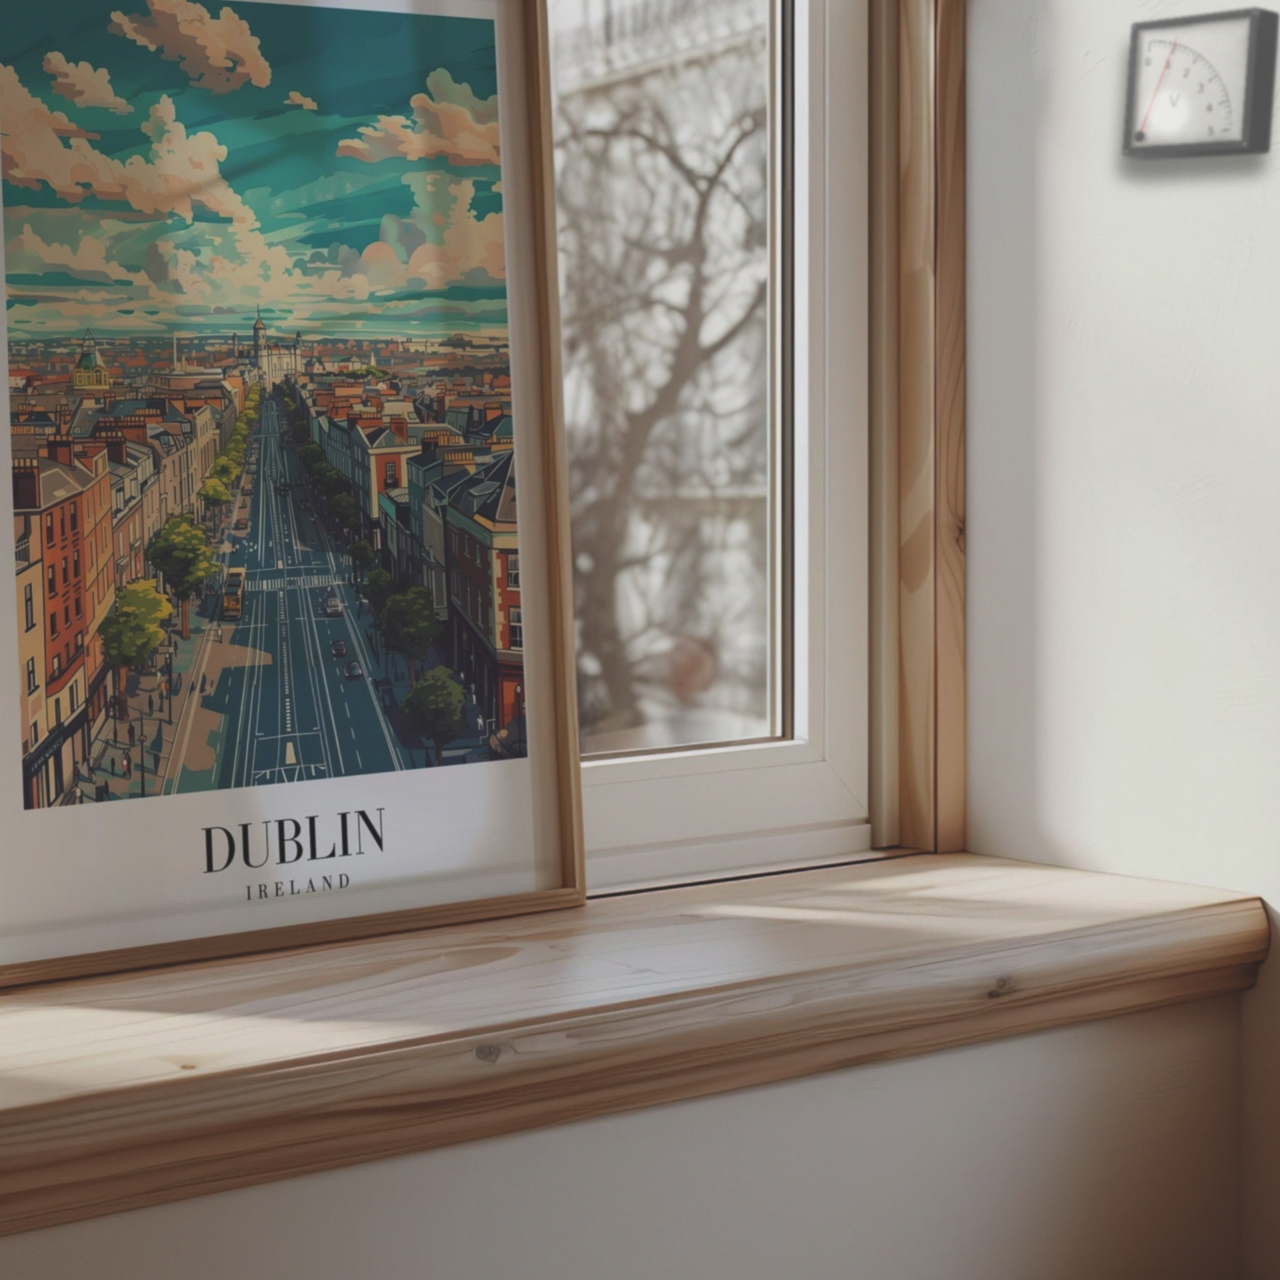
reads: 1V
